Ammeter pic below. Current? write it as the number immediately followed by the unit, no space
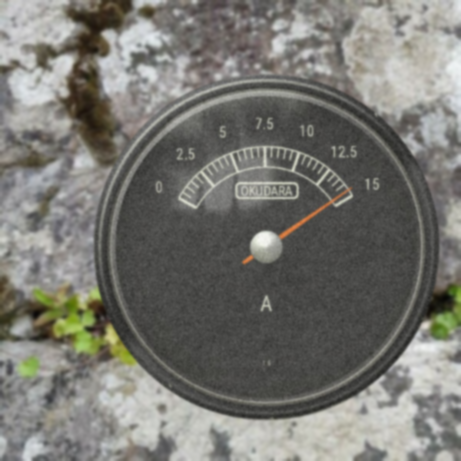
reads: 14.5A
